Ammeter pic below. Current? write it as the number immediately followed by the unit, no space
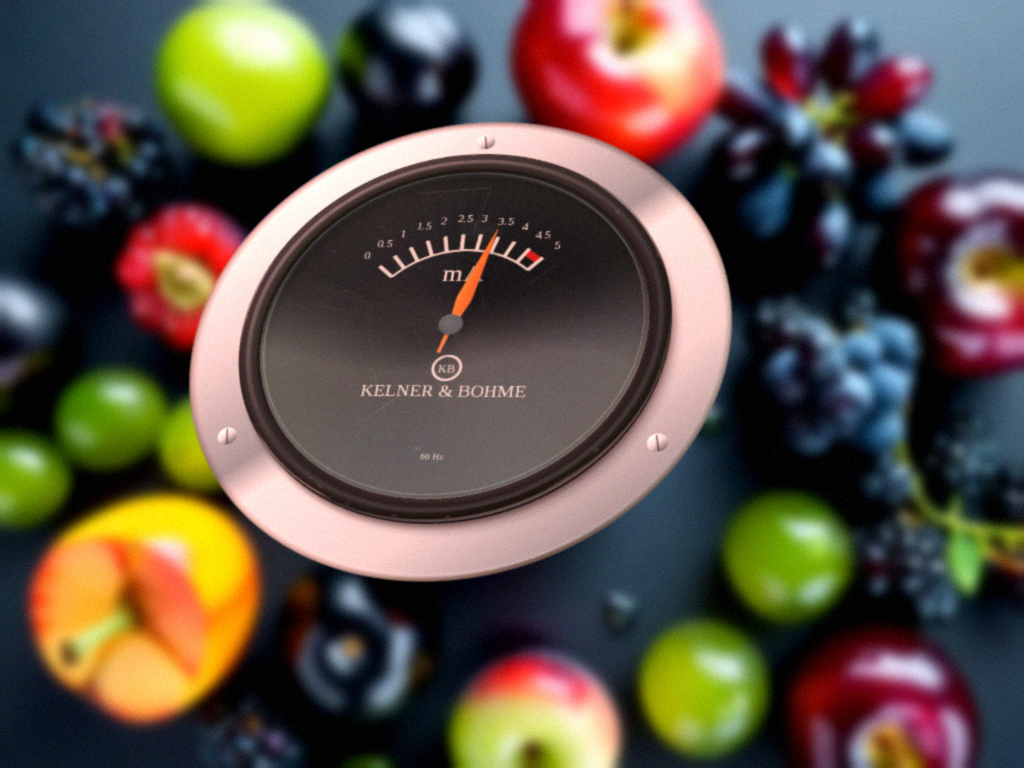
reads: 3.5mA
